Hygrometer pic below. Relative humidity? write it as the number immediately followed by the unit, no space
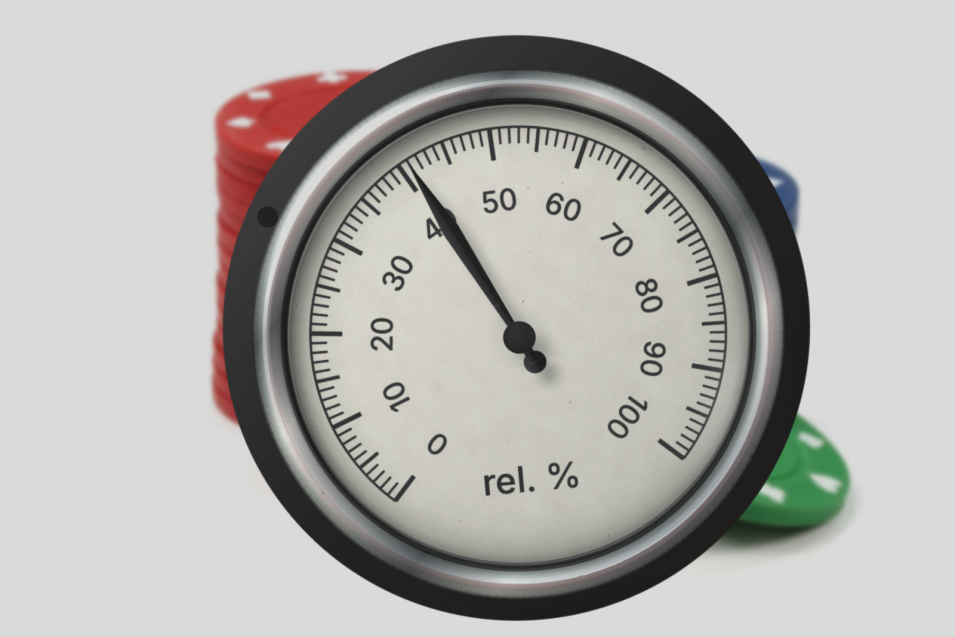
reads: 41%
